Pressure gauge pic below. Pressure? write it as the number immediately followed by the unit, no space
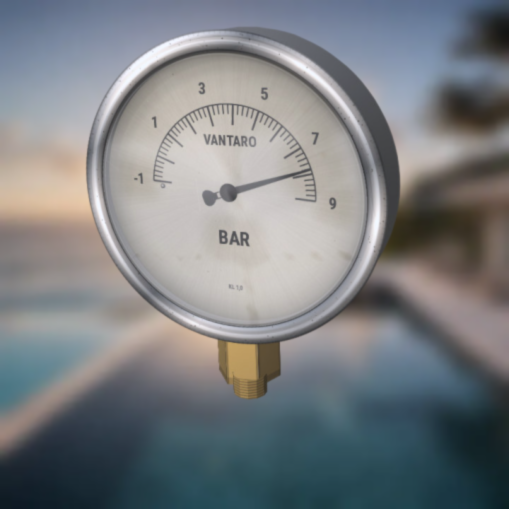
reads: 7.8bar
